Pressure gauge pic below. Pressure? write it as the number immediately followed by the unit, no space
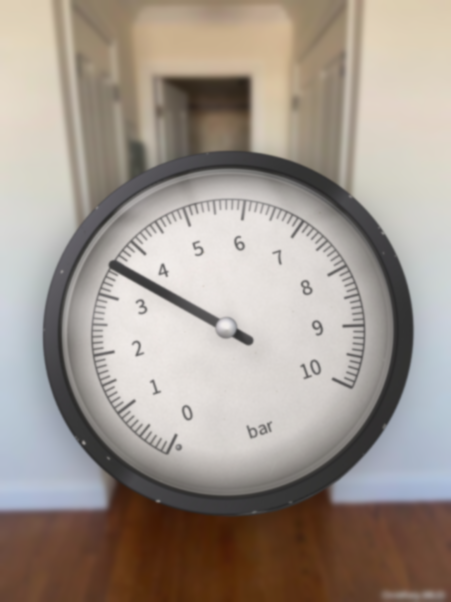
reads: 3.5bar
